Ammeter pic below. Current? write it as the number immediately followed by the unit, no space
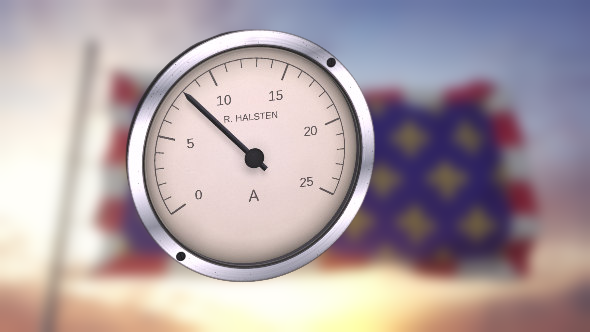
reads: 8A
